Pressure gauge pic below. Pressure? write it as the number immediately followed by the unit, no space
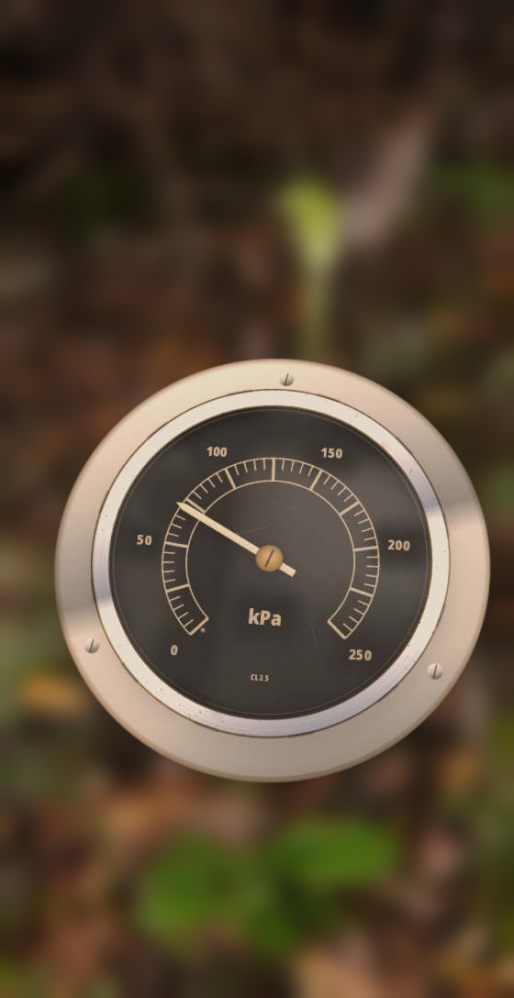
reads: 70kPa
